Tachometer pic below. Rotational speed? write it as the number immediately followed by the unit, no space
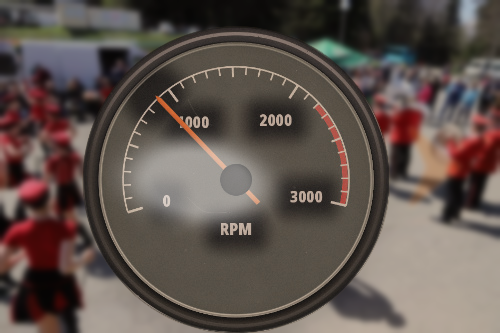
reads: 900rpm
